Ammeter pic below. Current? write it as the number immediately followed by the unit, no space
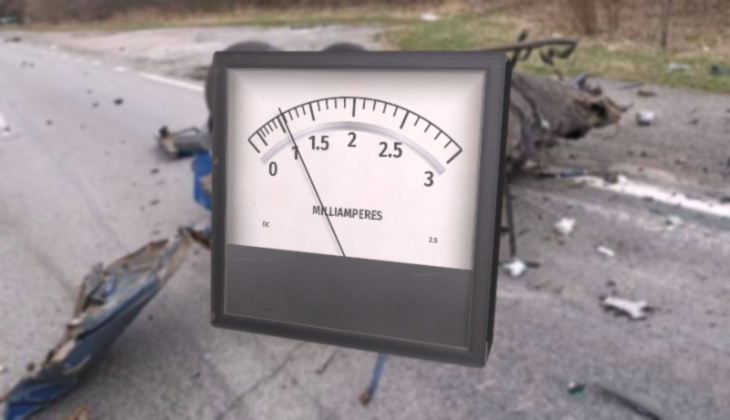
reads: 1.1mA
